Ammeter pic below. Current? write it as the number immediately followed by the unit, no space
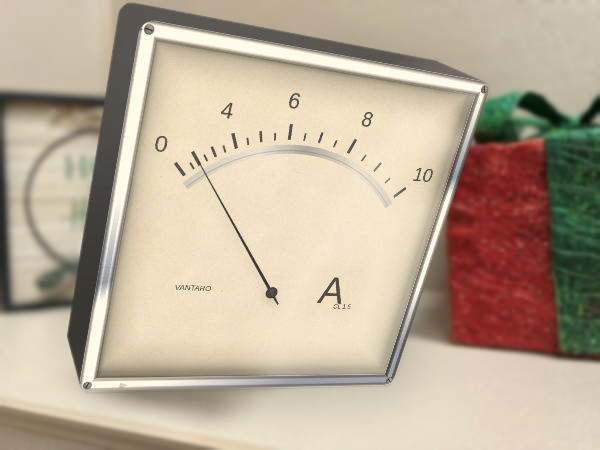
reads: 2A
